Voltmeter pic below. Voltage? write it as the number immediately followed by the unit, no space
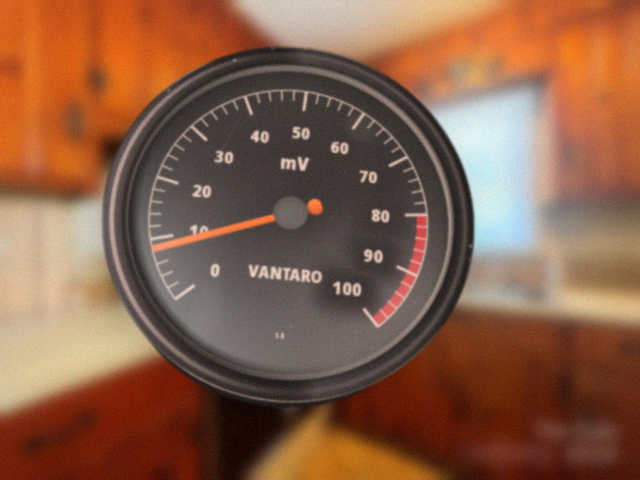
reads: 8mV
